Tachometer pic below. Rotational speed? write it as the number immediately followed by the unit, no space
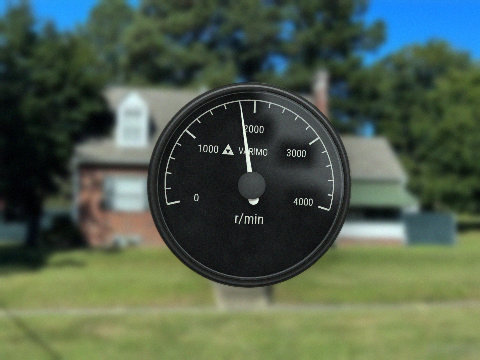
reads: 1800rpm
